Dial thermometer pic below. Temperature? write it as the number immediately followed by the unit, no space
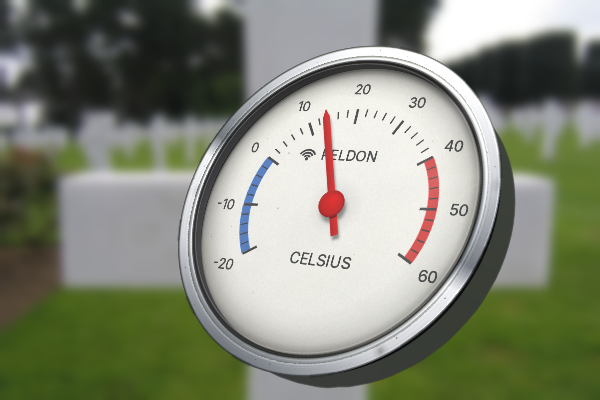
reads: 14°C
